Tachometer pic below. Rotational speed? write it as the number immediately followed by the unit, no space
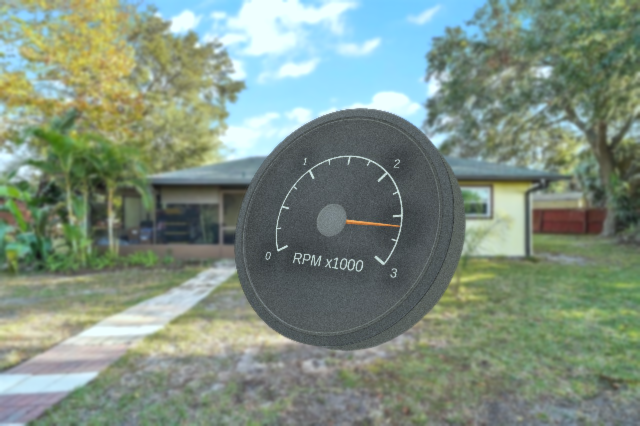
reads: 2625rpm
